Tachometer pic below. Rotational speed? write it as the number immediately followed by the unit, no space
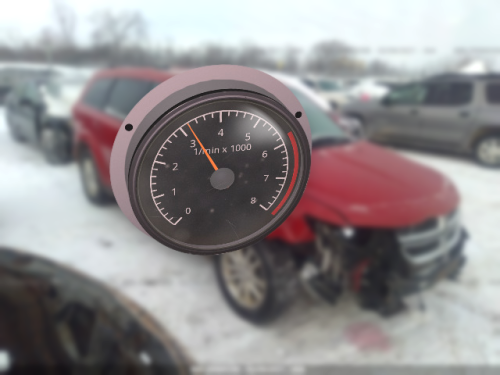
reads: 3200rpm
